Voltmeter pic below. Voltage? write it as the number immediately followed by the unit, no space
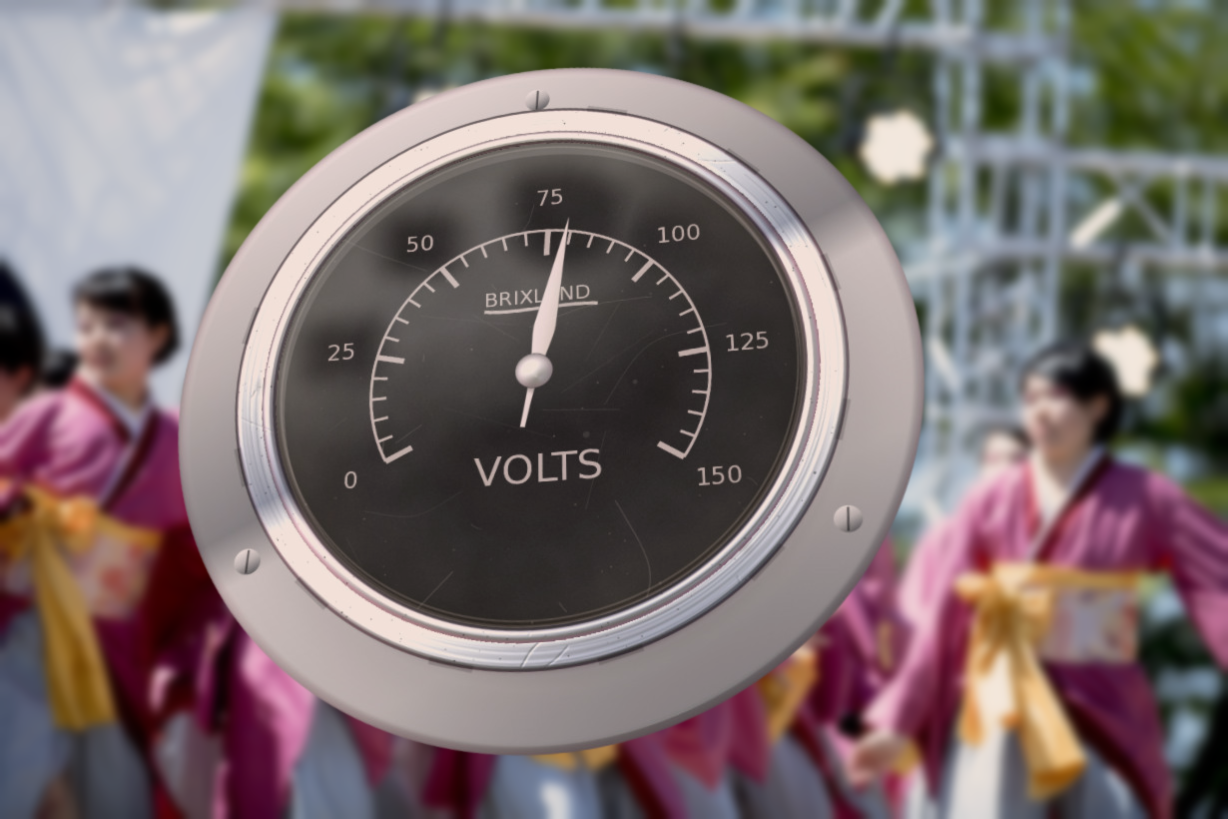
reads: 80V
